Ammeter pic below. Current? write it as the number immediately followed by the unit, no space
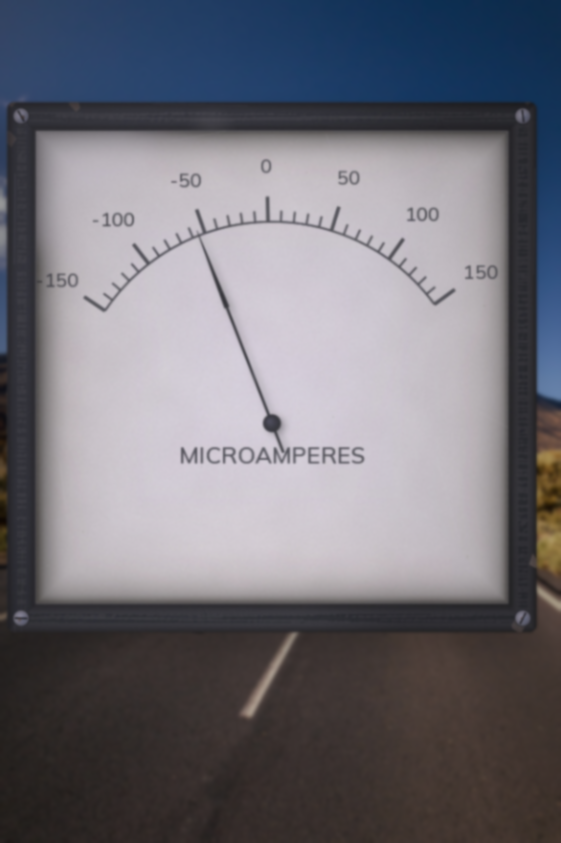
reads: -55µA
